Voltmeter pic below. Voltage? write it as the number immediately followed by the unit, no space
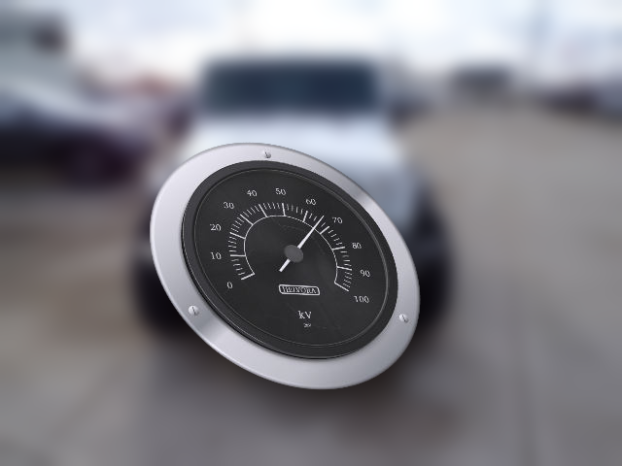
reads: 66kV
